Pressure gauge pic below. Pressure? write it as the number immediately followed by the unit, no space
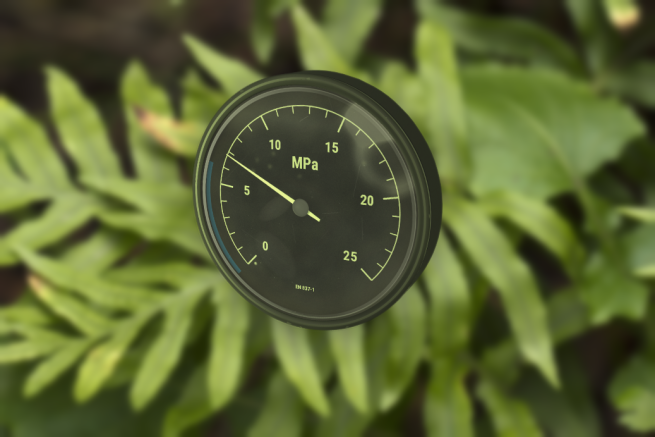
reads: 7MPa
